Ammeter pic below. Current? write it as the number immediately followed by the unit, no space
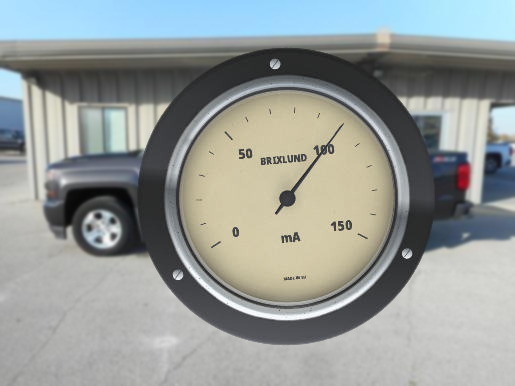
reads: 100mA
